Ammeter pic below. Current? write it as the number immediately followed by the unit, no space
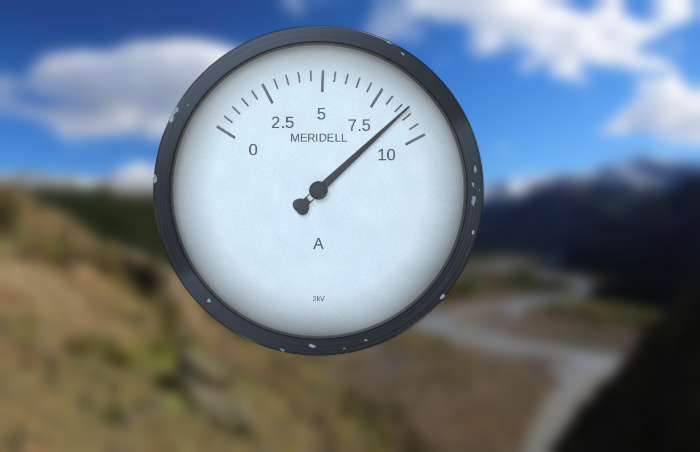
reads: 8.75A
